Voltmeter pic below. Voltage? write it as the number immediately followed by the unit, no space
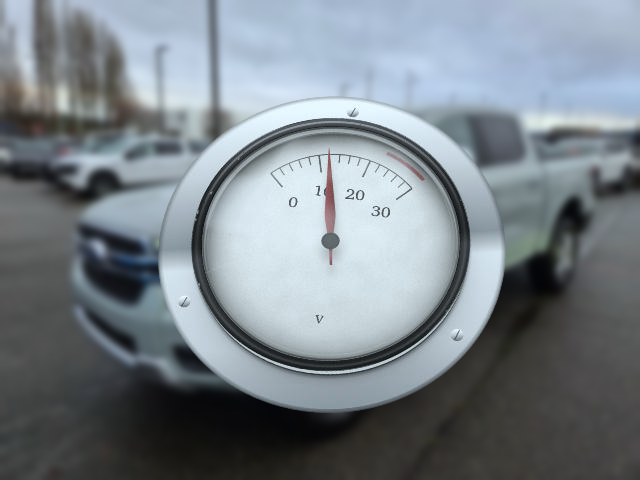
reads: 12V
